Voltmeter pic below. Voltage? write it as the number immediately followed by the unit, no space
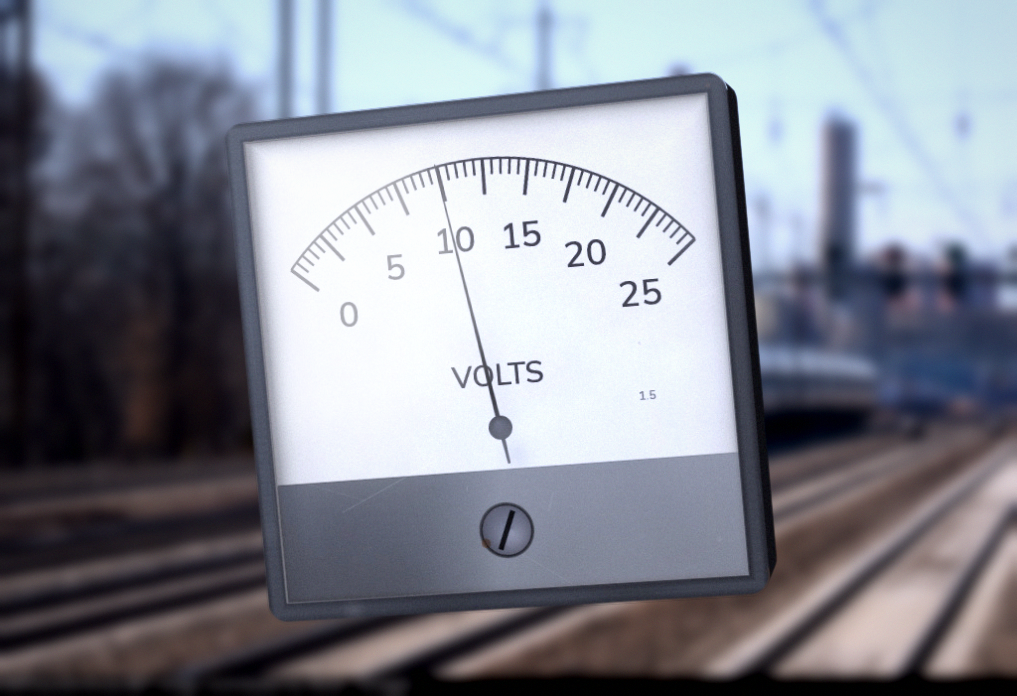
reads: 10V
